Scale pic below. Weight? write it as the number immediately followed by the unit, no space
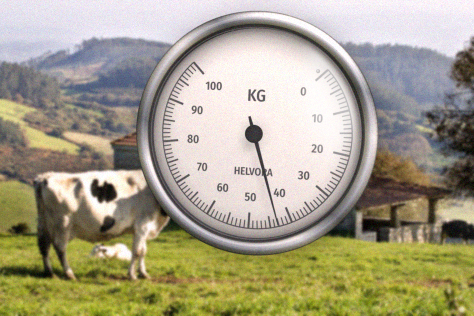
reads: 43kg
